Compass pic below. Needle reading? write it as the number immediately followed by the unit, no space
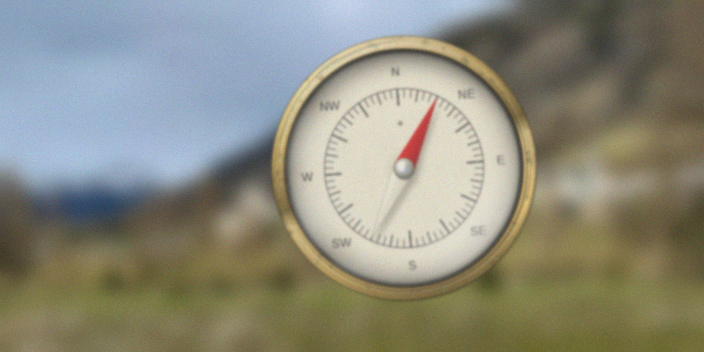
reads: 30°
